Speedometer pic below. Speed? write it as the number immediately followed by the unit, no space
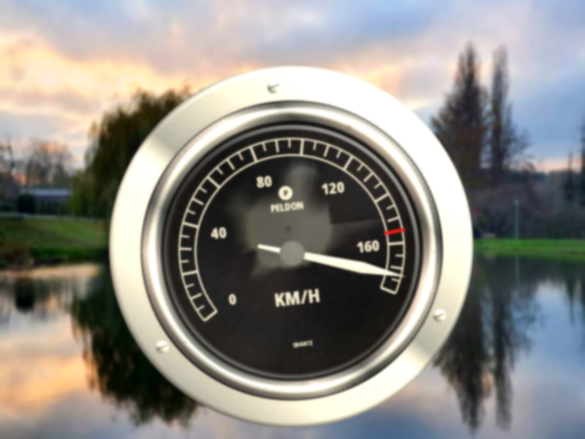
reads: 172.5km/h
